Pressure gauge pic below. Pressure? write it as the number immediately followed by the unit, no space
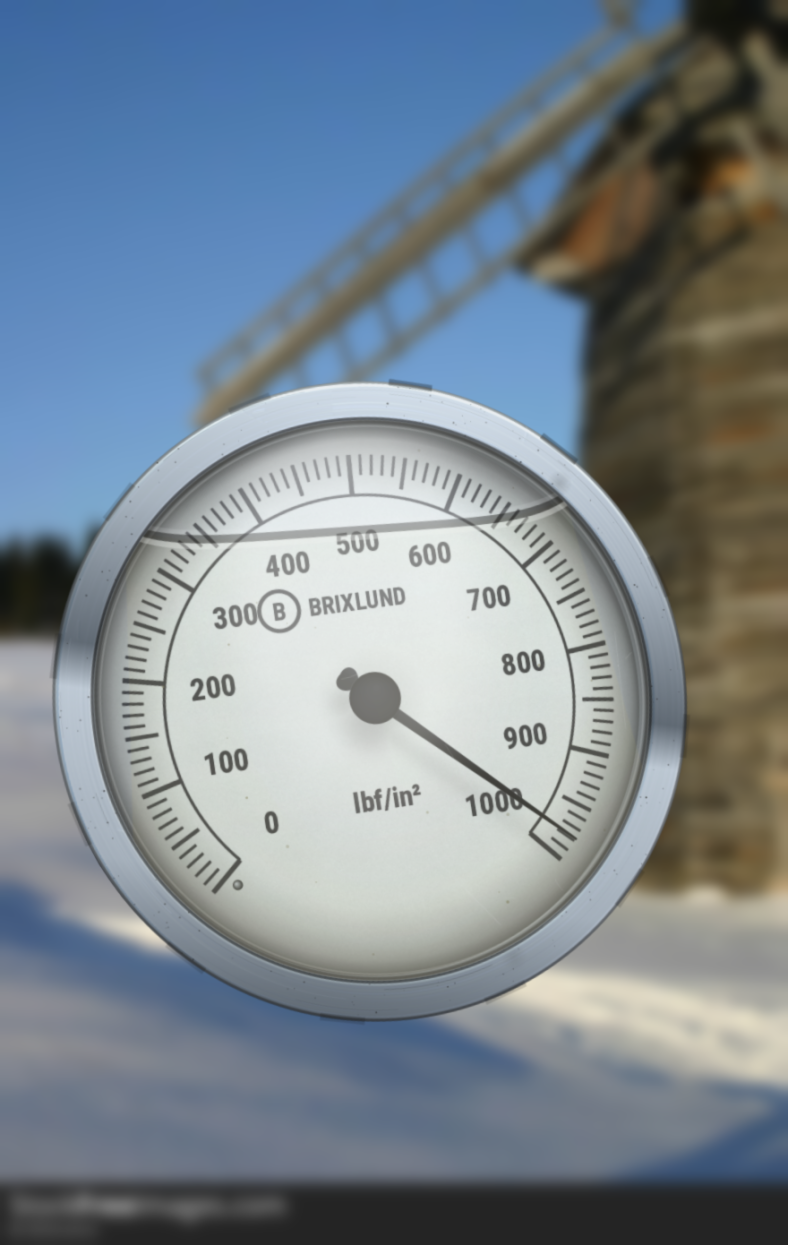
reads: 980psi
